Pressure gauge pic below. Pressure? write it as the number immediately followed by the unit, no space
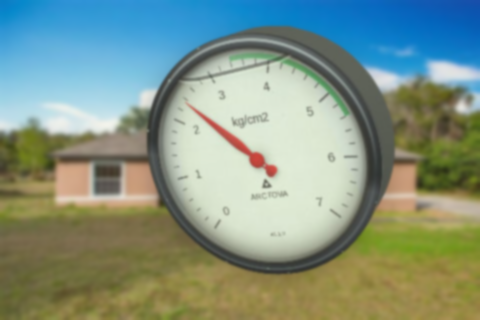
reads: 2.4kg/cm²
